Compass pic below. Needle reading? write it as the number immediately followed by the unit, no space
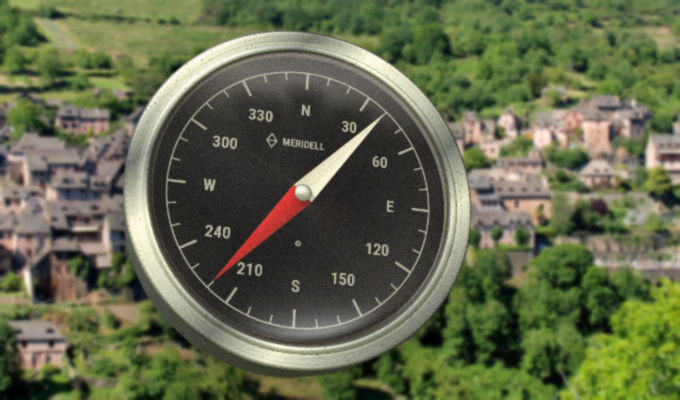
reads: 220°
